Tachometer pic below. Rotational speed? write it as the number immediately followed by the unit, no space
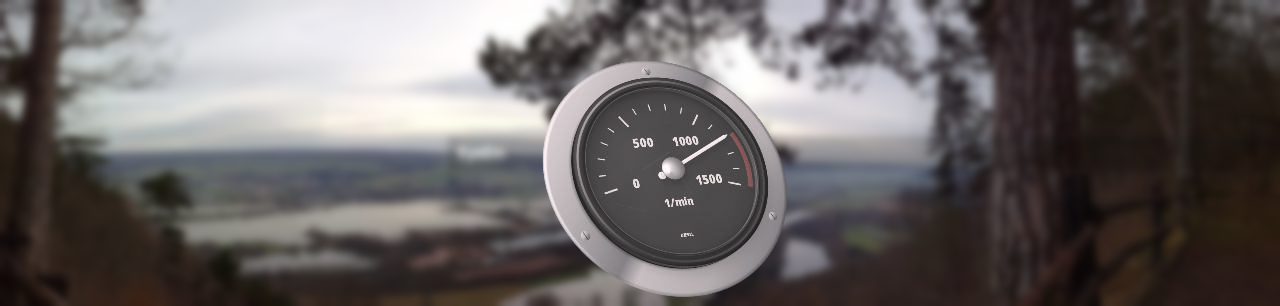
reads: 1200rpm
